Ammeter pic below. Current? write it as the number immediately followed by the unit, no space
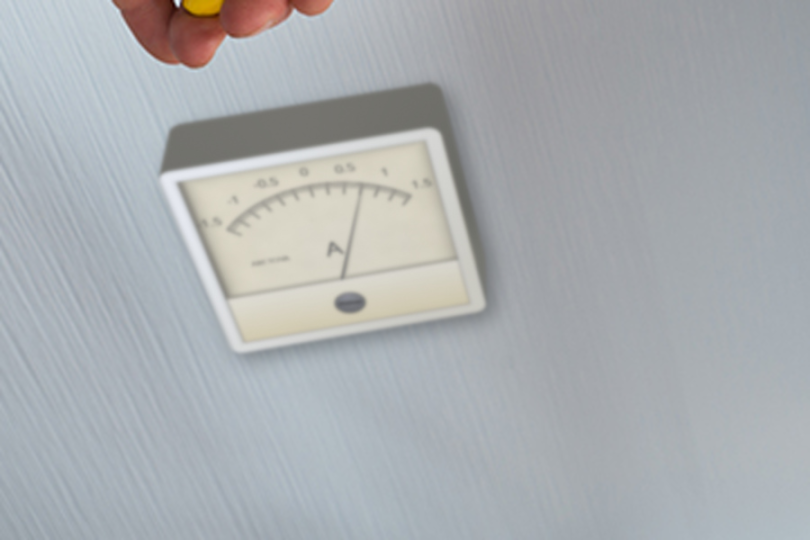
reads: 0.75A
